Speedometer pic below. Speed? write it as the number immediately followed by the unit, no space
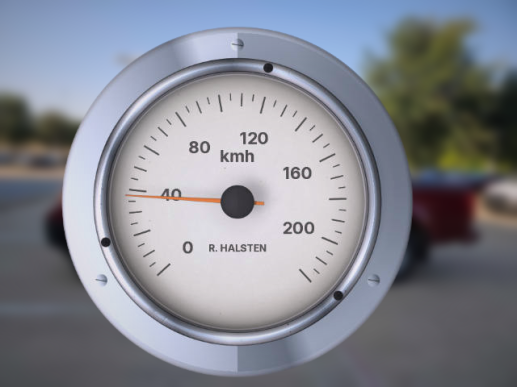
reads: 37.5km/h
